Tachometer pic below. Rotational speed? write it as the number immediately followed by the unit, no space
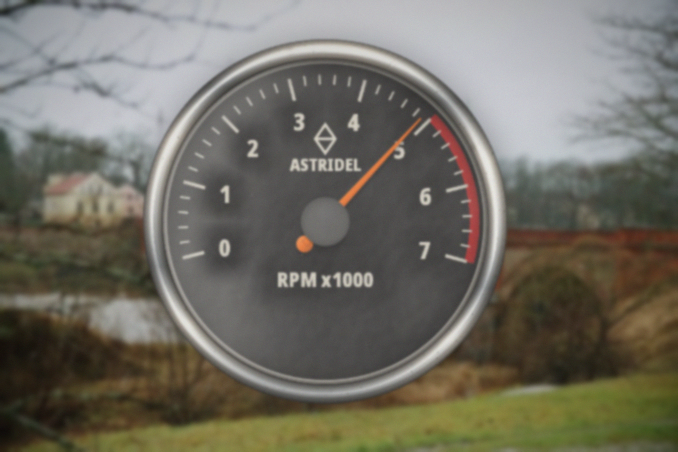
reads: 4900rpm
